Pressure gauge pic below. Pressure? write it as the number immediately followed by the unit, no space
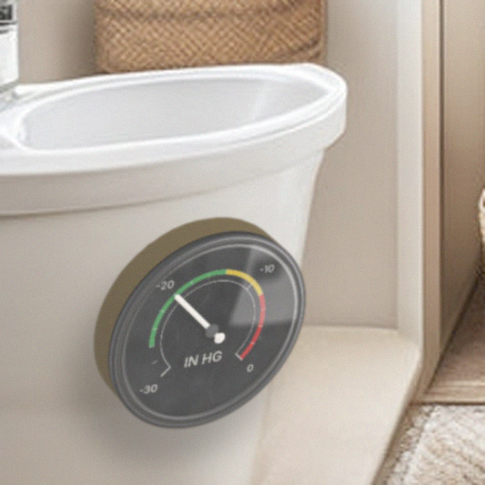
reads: -20inHg
